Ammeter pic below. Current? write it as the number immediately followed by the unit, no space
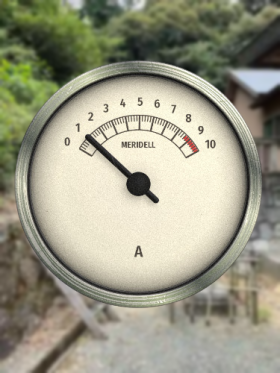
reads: 1A
